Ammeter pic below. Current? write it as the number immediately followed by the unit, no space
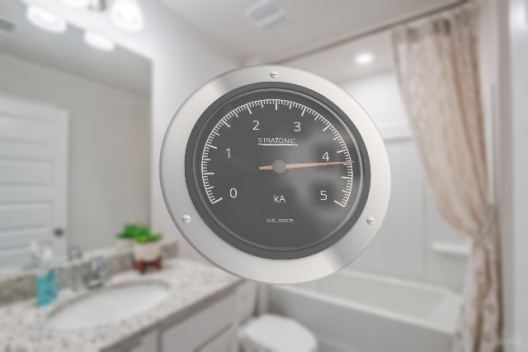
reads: 4.25kA
